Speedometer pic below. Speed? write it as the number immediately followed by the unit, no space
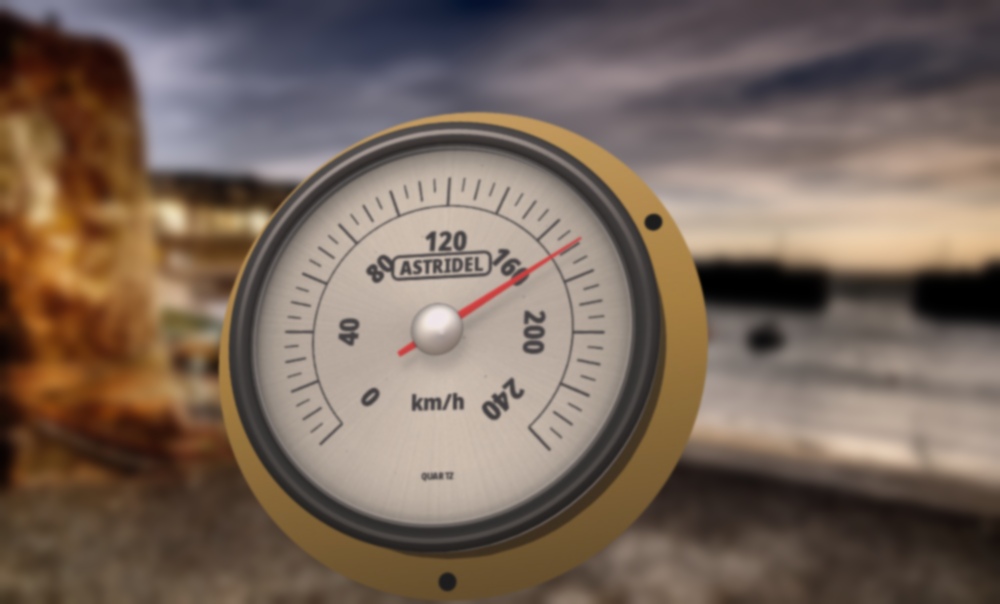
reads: 170km/h
